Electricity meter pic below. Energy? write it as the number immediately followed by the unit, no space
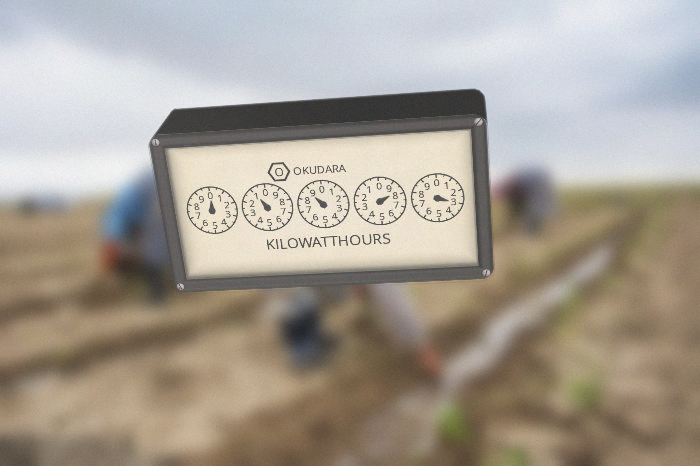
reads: 883kWh
